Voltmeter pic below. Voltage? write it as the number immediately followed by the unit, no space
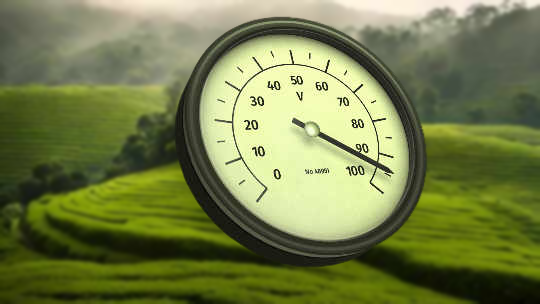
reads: 95V
